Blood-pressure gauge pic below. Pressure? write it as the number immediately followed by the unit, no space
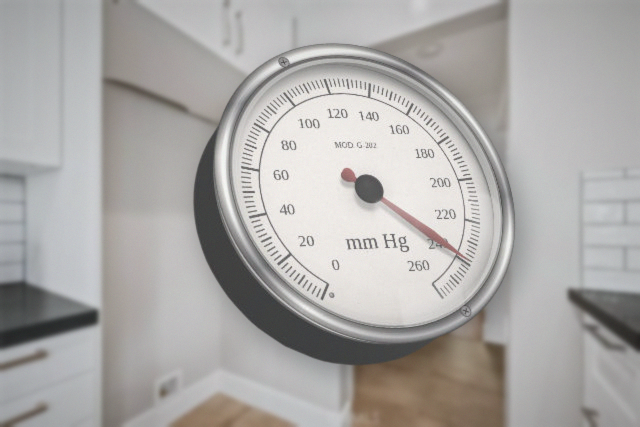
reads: 240mmHg
